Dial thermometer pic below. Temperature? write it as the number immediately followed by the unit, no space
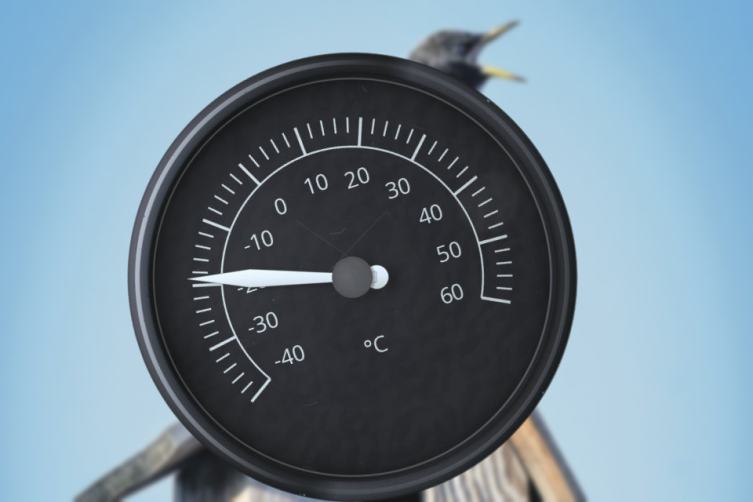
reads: -19°C
